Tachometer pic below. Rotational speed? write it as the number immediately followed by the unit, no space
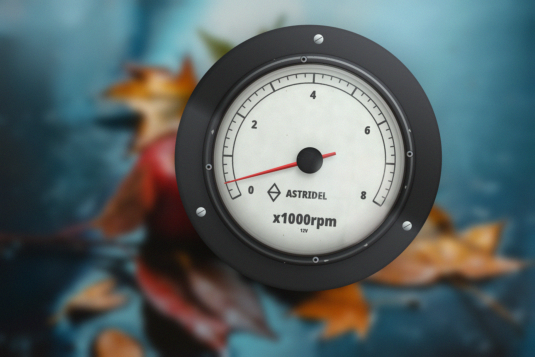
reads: 400rpm
